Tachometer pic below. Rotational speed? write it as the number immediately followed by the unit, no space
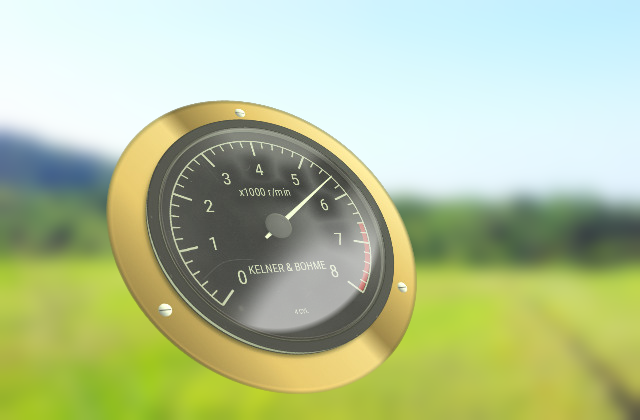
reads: 5600rpm
